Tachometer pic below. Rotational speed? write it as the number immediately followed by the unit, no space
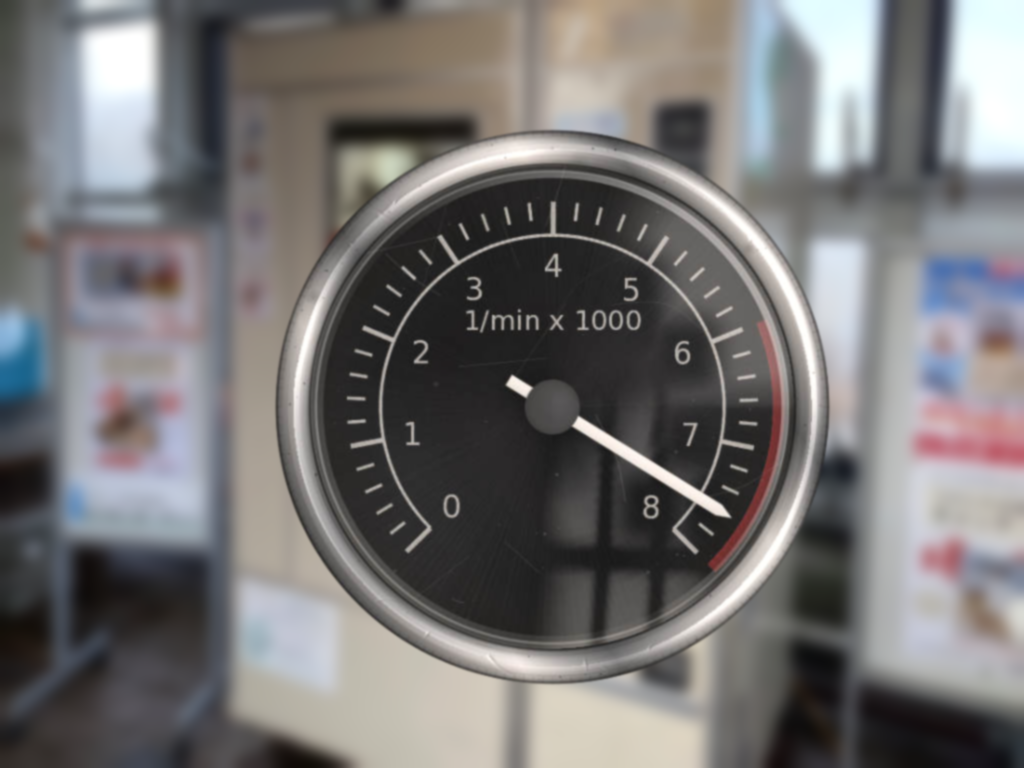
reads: 7600rpm
